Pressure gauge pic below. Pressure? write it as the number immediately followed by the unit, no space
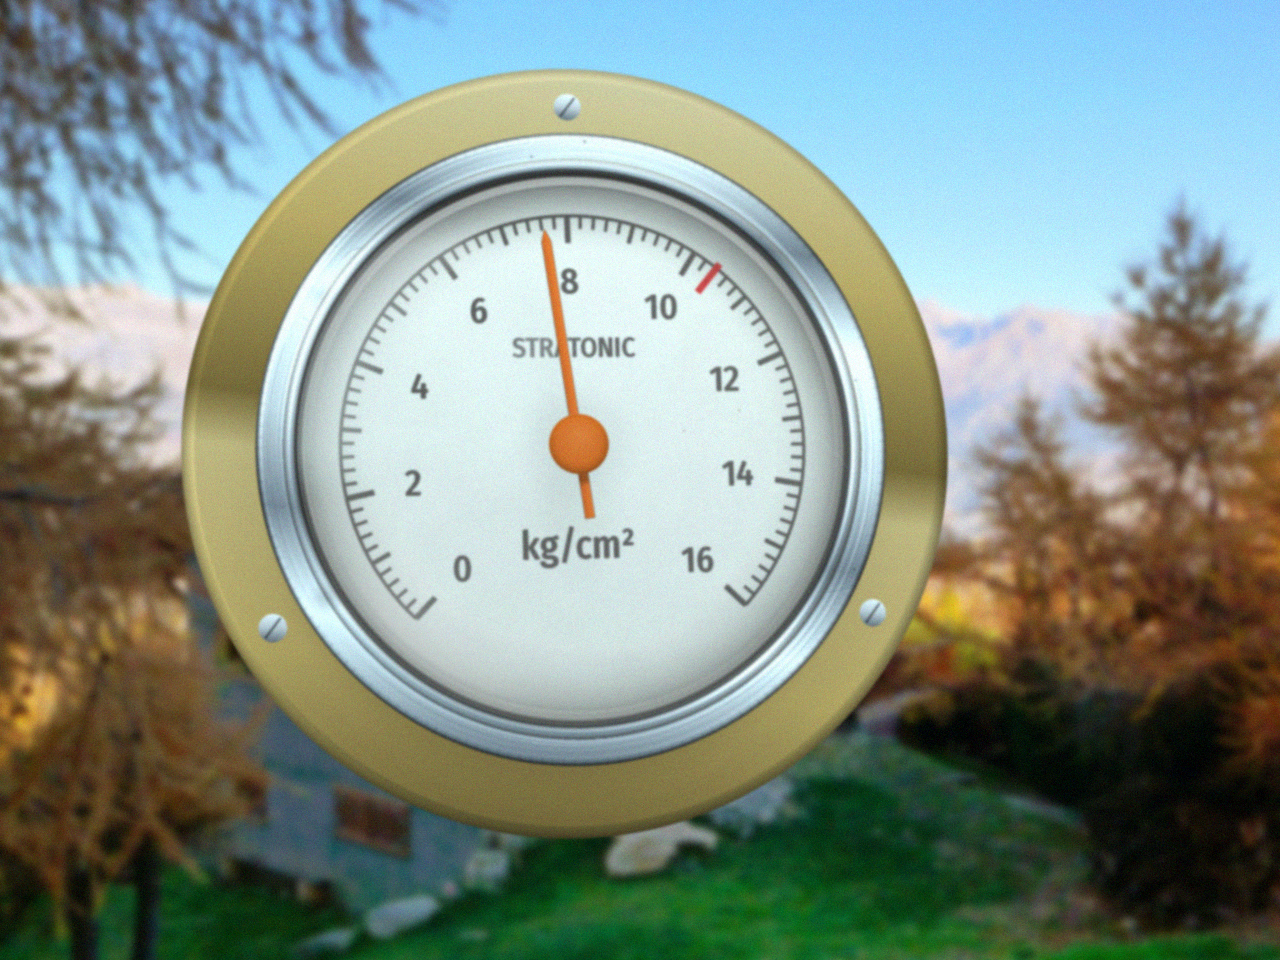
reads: 7.6kg/cm²
